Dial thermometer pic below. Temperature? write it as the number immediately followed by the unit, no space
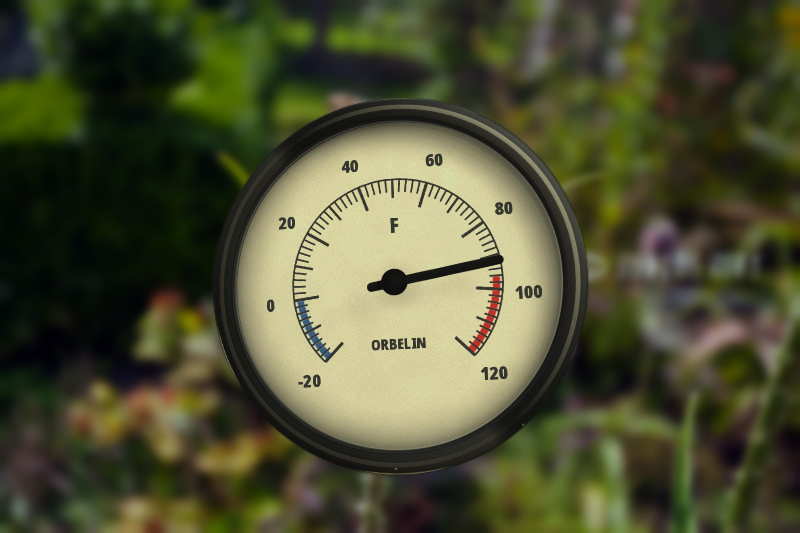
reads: 92°F
